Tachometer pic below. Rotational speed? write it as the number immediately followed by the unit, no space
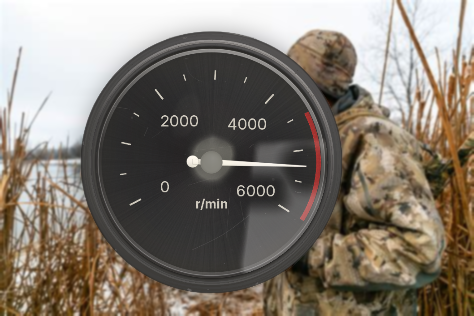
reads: 5250rpm
